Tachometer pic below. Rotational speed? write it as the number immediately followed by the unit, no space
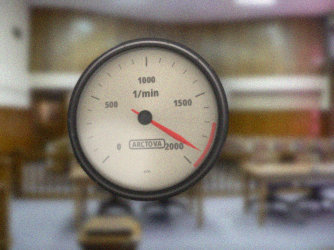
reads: 1900rpm
